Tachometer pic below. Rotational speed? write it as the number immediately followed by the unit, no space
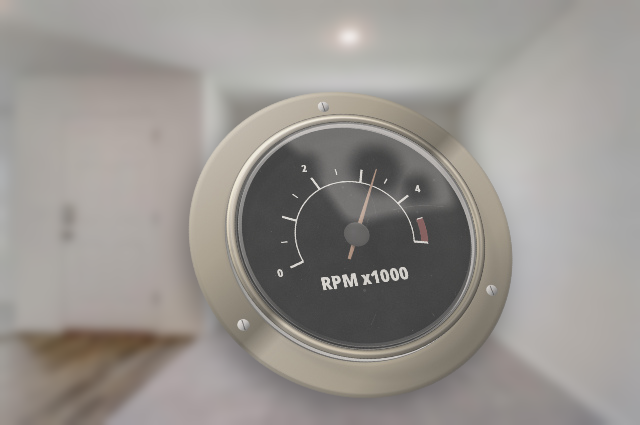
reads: 3250rpm
